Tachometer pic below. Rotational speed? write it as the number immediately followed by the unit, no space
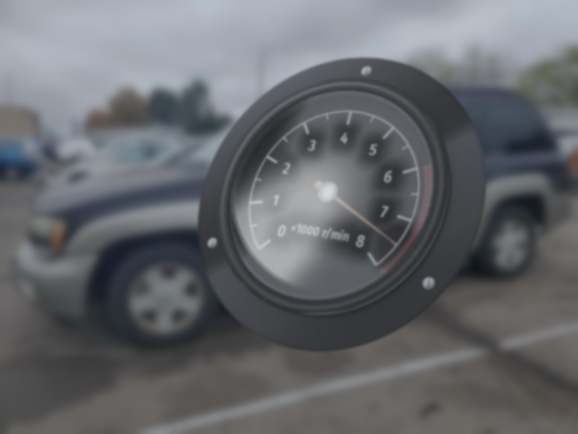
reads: 7500rpm
